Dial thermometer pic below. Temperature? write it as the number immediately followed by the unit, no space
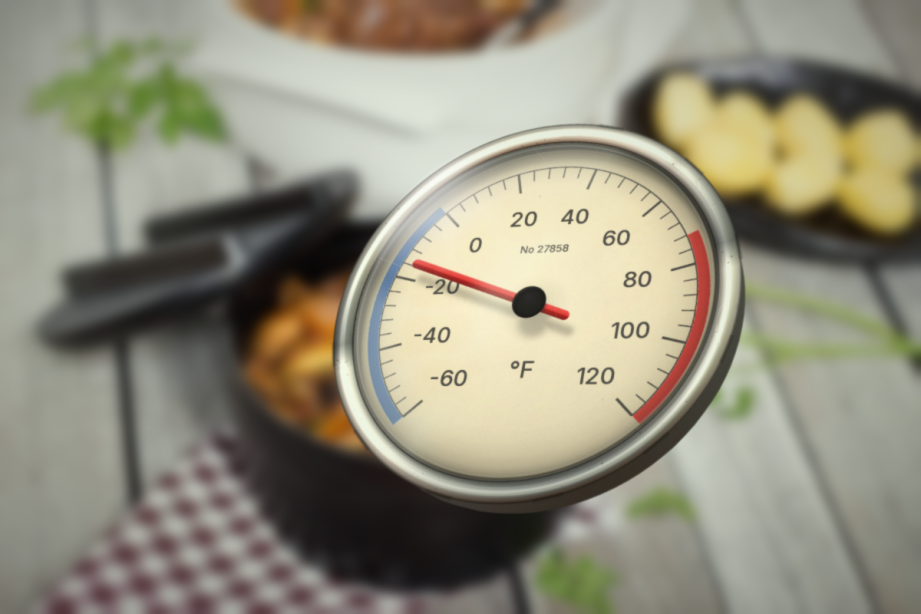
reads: -16°F
